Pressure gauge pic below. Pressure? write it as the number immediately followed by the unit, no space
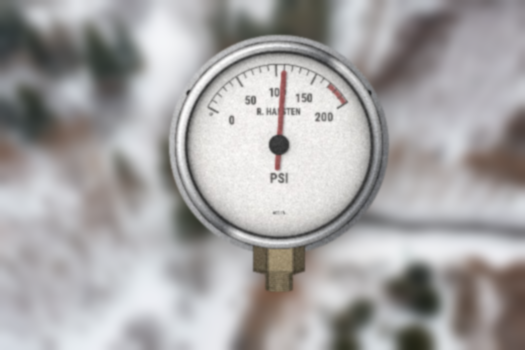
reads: 110psi
